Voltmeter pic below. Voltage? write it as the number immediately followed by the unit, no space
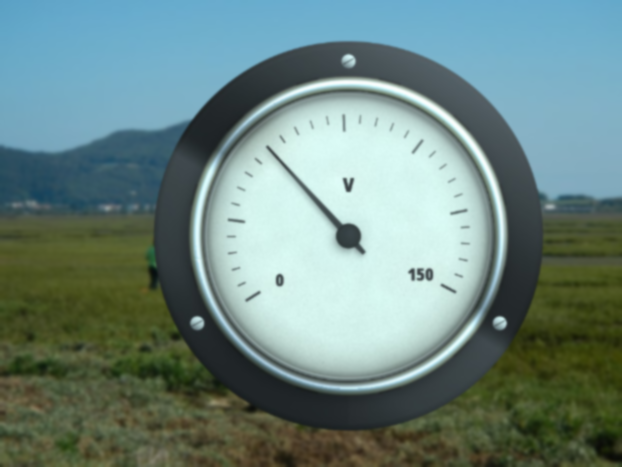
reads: 50V
